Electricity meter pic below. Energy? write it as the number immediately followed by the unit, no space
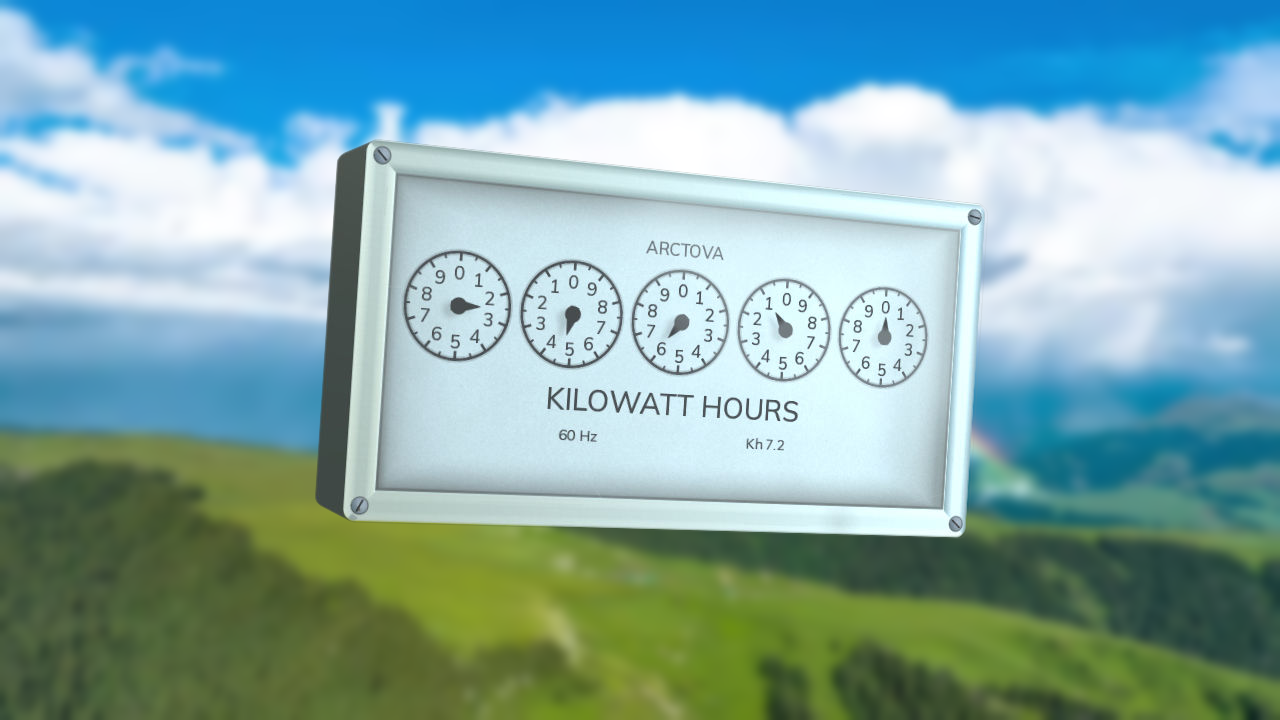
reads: 24610kWh
